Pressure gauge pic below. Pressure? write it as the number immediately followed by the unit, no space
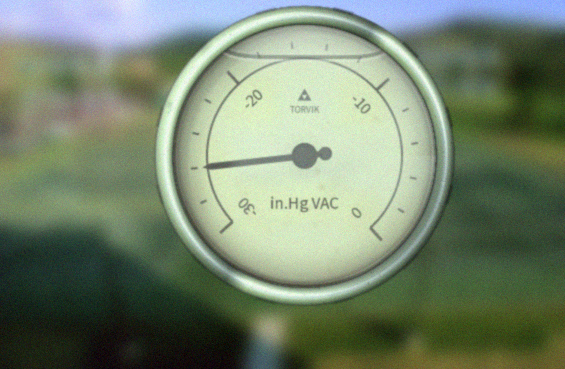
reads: -26inHg
